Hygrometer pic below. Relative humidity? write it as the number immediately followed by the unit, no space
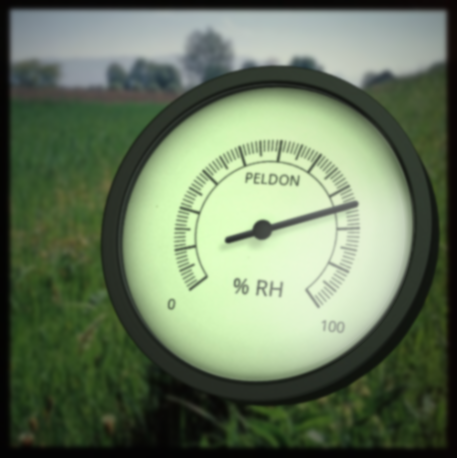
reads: 75%
